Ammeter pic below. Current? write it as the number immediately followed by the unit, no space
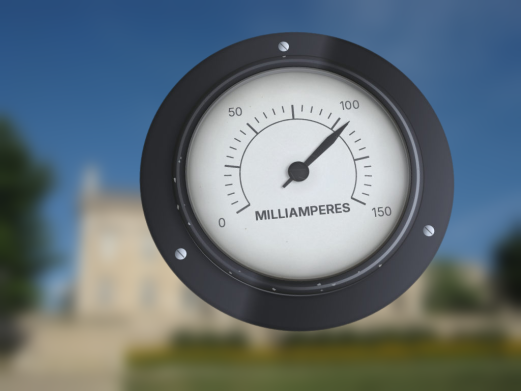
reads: 105mA
